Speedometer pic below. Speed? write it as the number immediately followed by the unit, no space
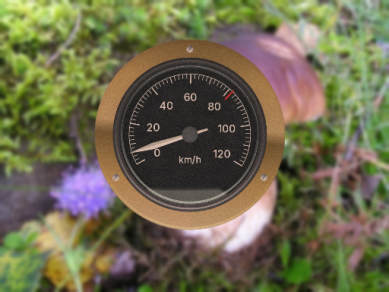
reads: 6km/h
